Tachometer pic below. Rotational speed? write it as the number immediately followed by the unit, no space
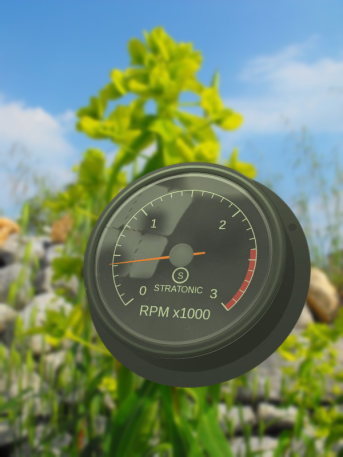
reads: 400rpm
